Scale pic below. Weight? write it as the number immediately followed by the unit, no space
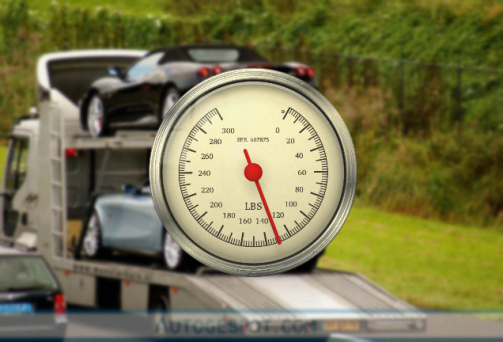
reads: 130lb
